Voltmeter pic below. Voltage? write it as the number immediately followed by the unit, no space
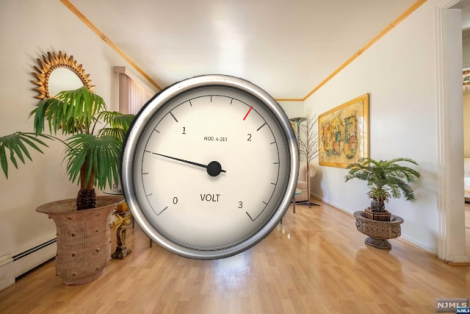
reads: 0.6V
